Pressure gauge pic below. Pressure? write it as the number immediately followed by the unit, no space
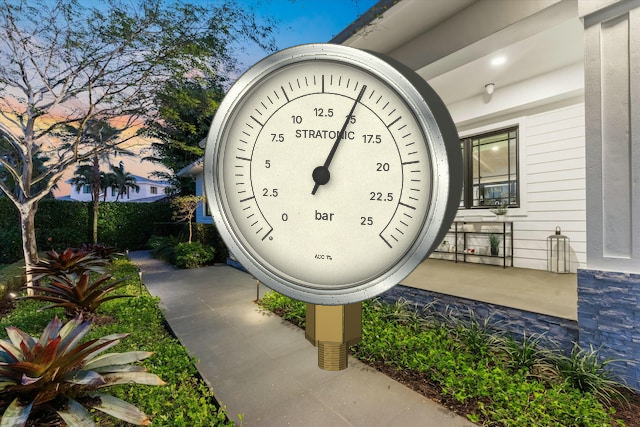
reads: 15bar
